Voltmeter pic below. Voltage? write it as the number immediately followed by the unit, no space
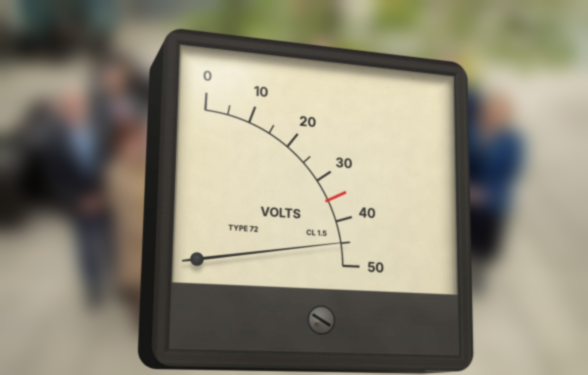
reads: 45V
